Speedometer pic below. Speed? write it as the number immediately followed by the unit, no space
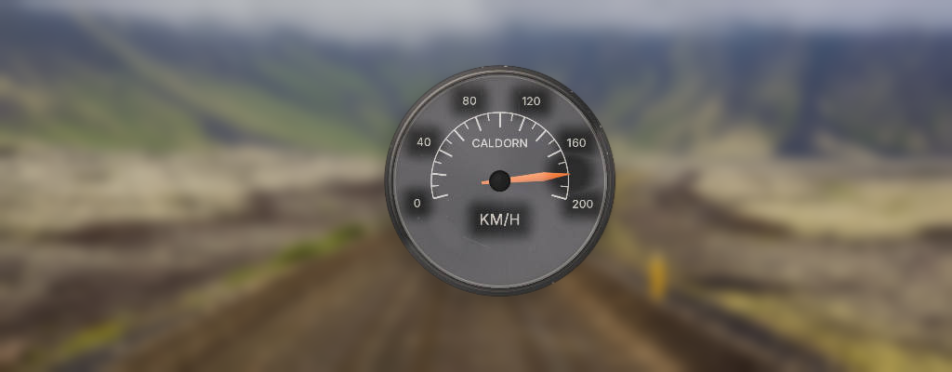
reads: 180km/h
